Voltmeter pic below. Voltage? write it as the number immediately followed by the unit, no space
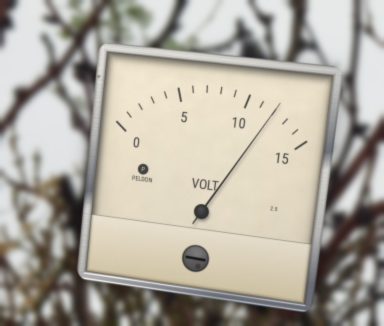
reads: 12V
